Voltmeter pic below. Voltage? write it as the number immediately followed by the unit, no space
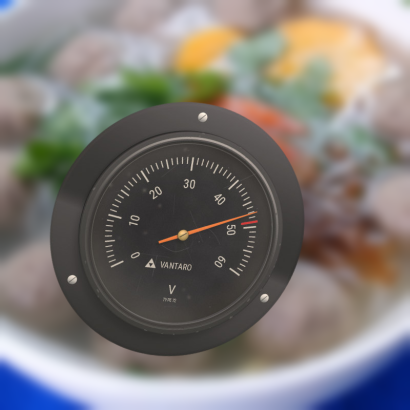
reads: 47V
